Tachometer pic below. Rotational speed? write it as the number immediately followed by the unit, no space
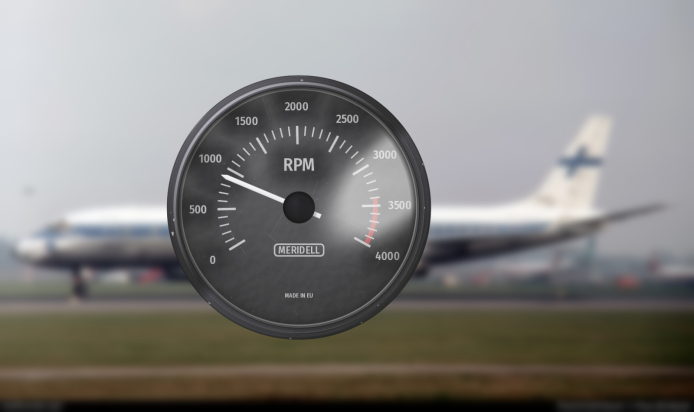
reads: 900rpm
